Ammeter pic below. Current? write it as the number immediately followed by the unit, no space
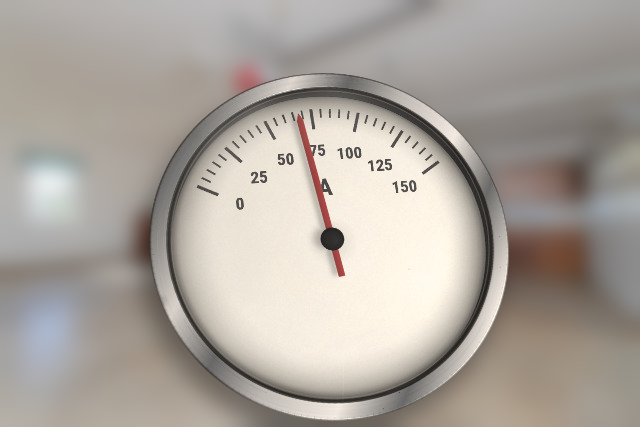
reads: 67.5A
